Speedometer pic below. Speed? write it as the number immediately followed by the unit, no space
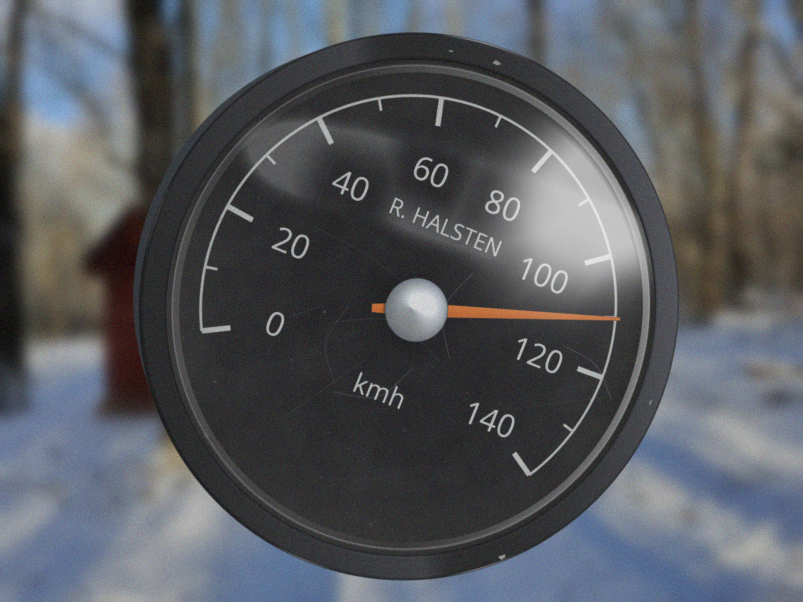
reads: 110km/h
